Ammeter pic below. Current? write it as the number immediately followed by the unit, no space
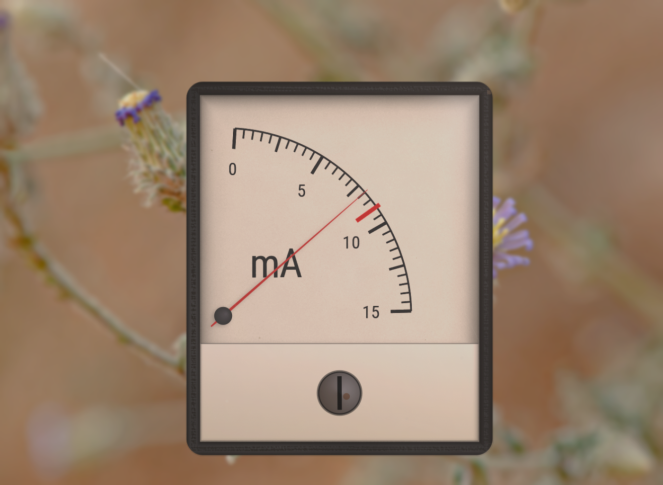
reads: 8mA
